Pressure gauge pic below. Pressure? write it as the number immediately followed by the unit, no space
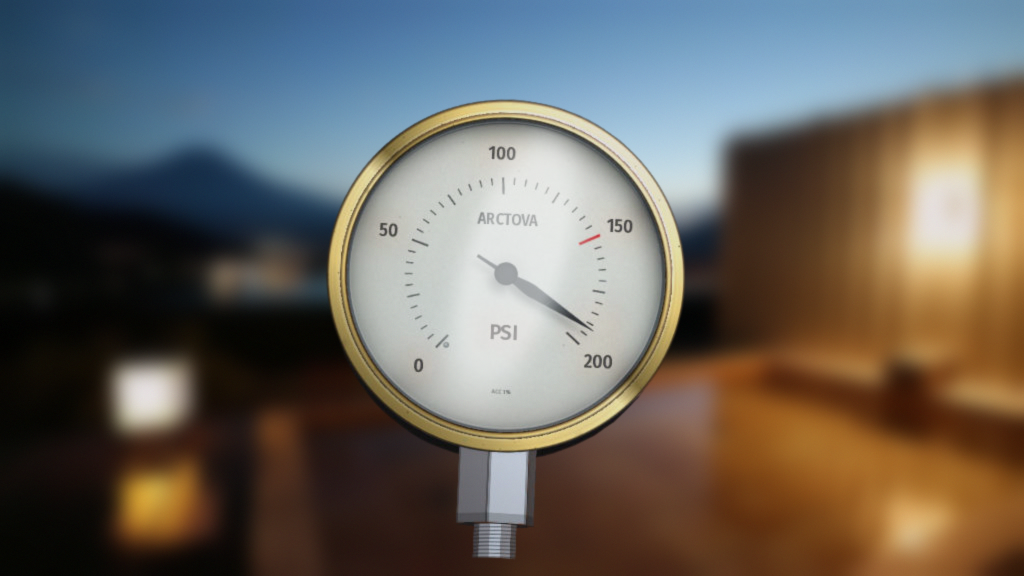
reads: 192.5psi
